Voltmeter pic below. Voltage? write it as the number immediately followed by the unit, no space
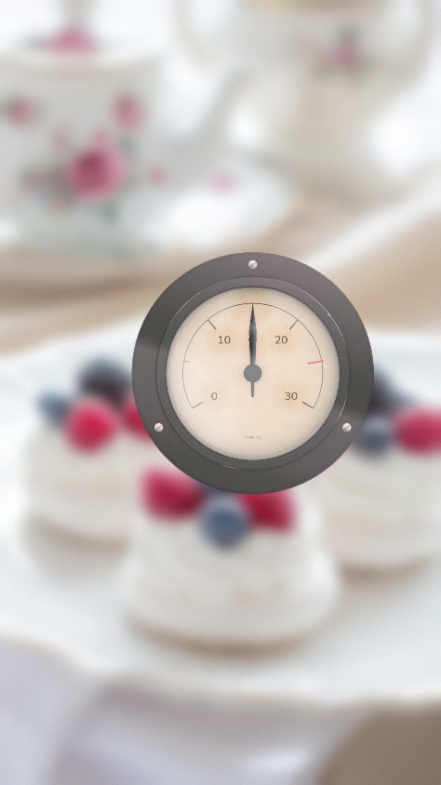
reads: 15V
